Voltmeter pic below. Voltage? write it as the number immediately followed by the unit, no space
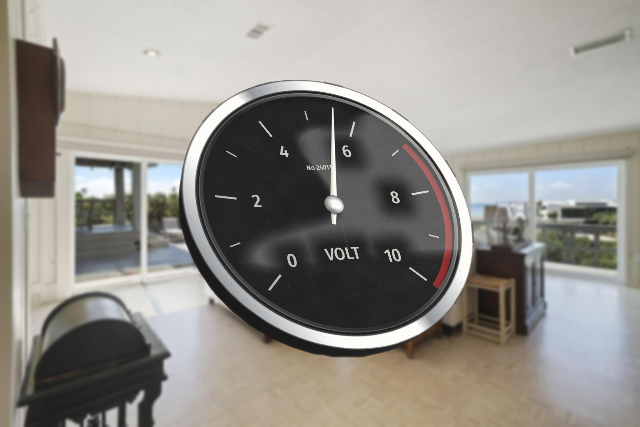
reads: 5.5V
